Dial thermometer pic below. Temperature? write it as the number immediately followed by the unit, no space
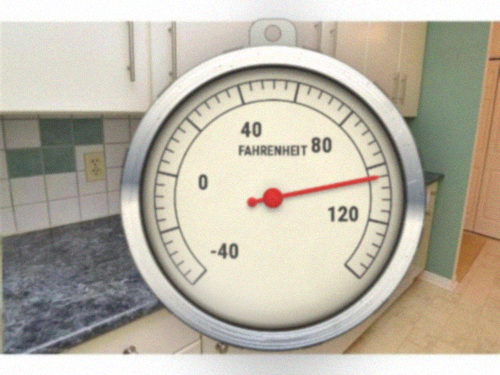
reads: 104°F
